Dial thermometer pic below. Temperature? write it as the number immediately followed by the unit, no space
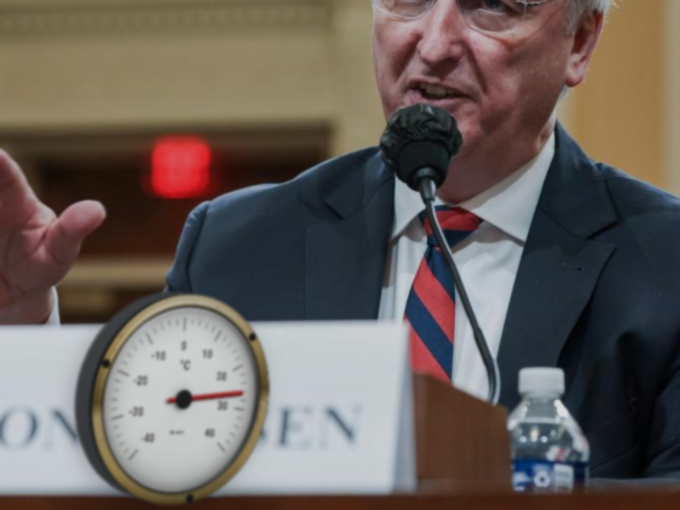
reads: 26°C
